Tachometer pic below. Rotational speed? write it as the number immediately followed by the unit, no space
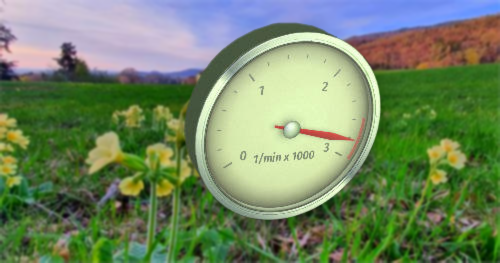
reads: 2800rpm
